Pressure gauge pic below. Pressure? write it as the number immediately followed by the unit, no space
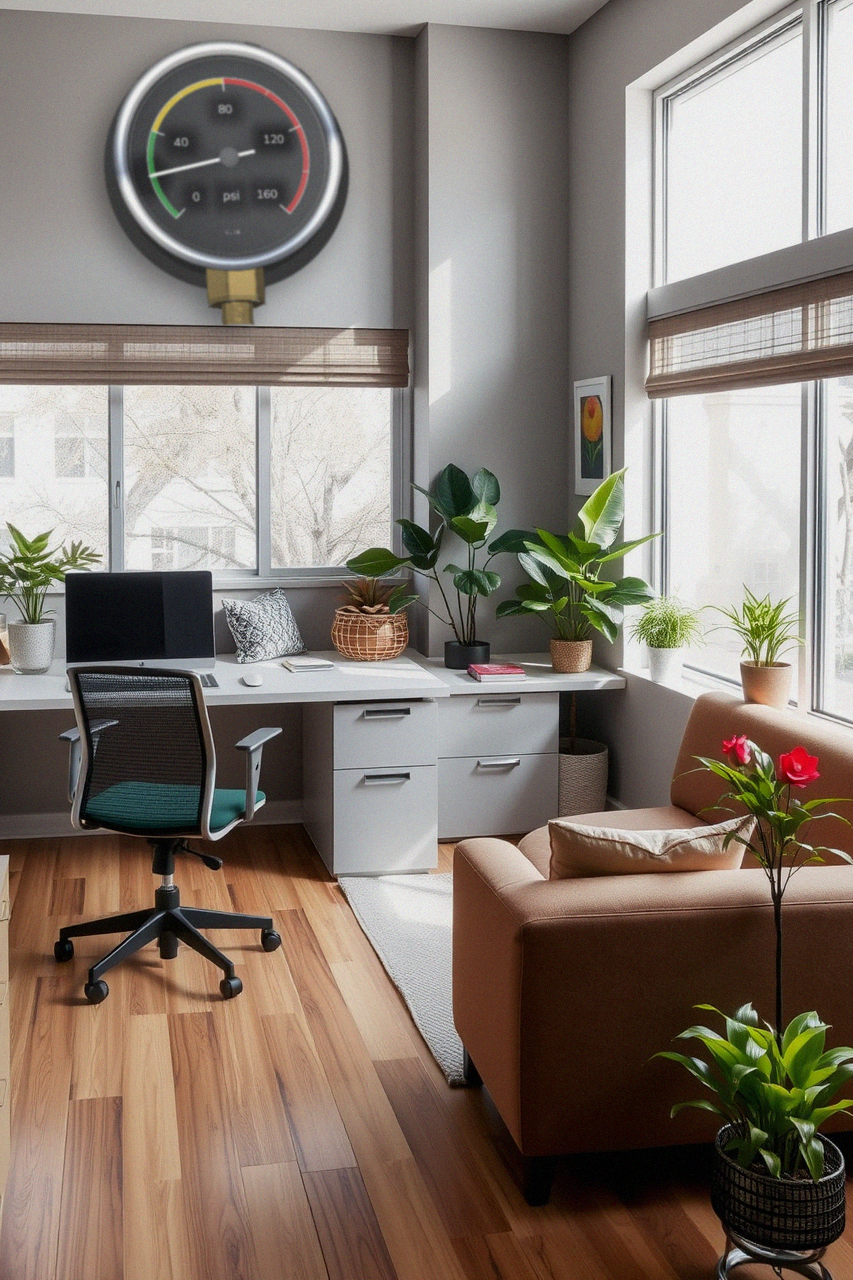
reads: 20psi
